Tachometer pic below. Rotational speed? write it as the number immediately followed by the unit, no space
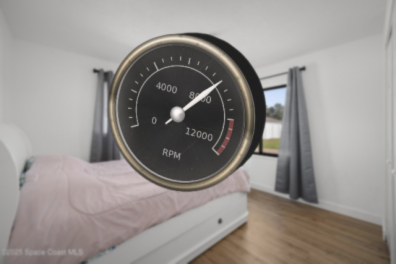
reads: 8000rpm
